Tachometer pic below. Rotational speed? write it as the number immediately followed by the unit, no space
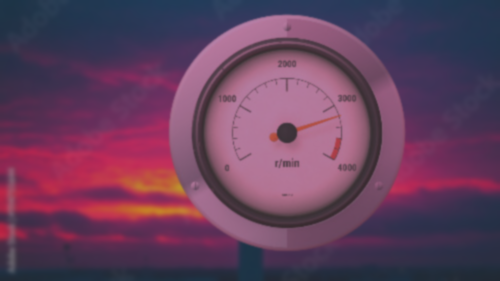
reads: 3200rpm
